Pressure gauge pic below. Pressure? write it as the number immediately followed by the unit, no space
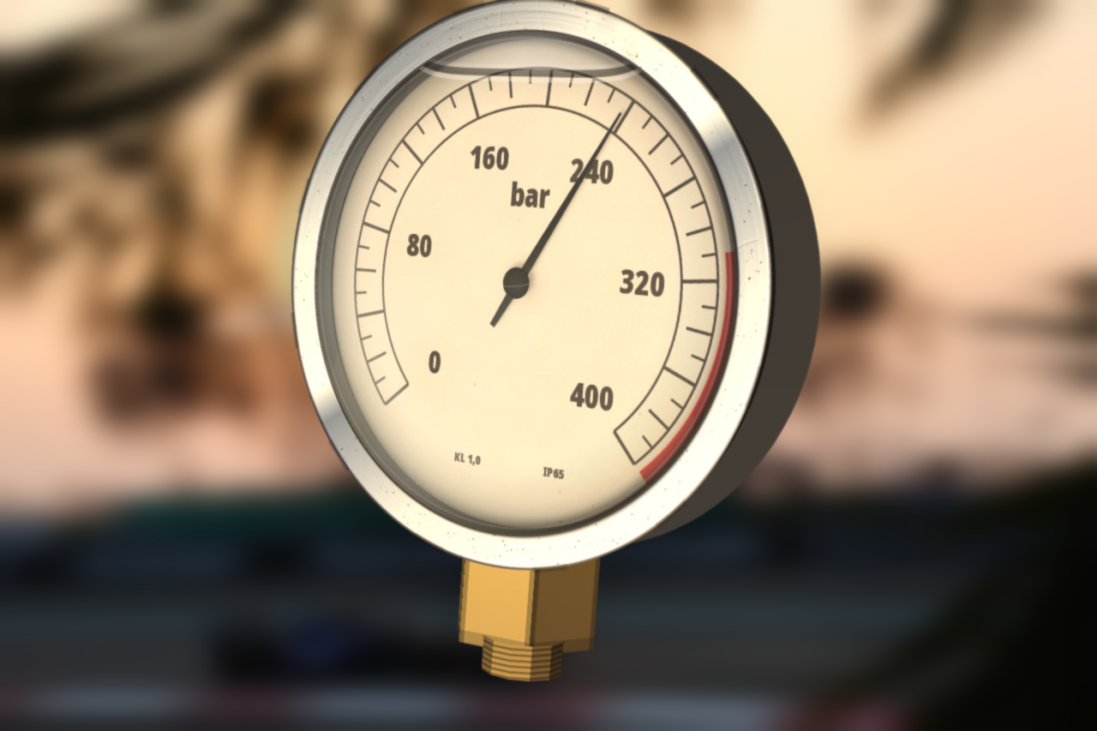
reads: 240bar
